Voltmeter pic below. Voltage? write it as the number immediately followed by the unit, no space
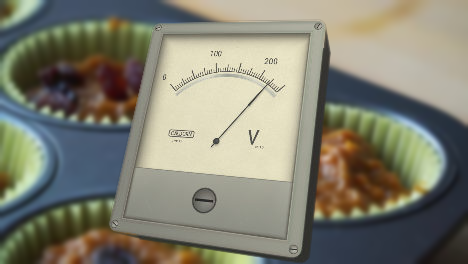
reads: 225V
